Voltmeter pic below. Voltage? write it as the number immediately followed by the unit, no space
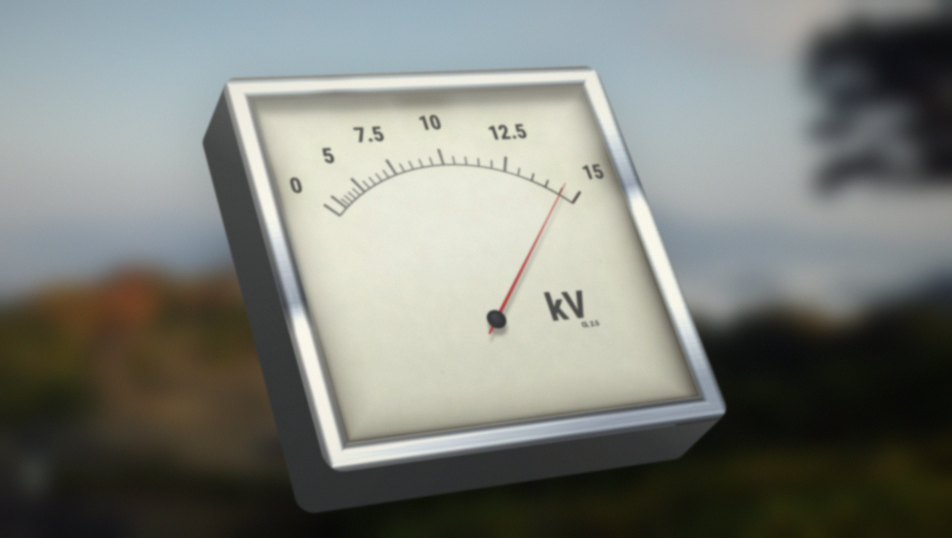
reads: 14.5kV
